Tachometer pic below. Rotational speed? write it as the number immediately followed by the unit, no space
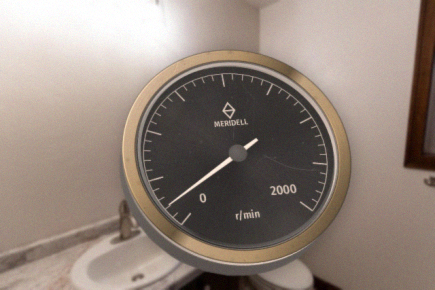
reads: 100rpm
